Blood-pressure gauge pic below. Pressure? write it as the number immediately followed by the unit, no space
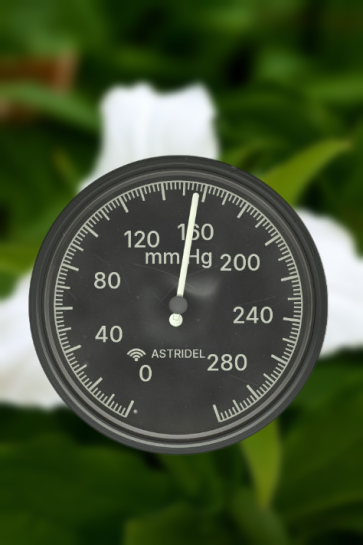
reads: 156mmHg
